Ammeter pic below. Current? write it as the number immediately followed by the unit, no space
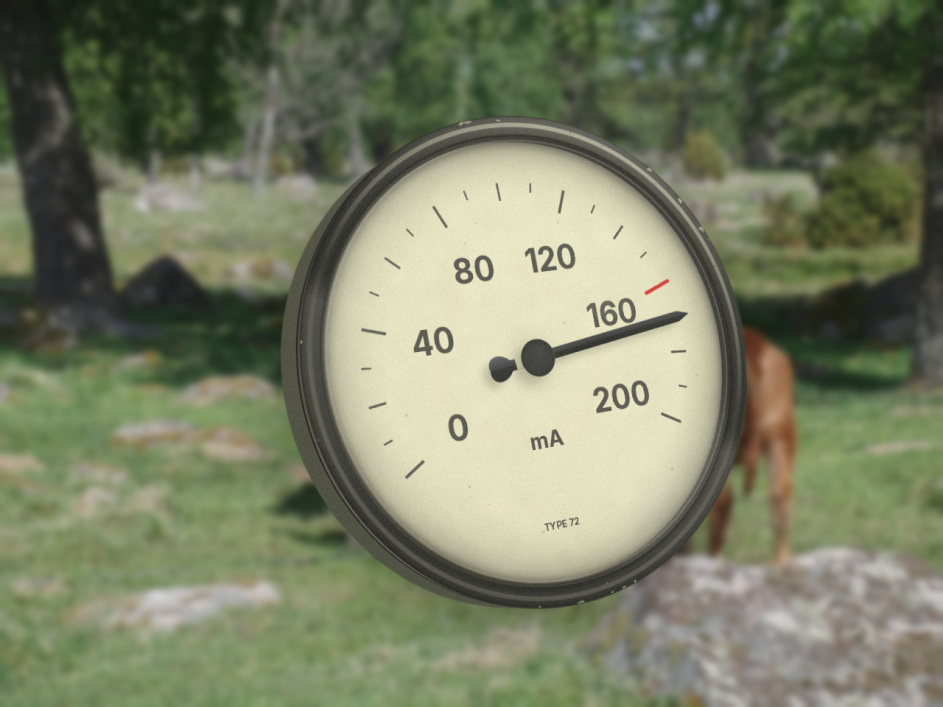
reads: 170mA
